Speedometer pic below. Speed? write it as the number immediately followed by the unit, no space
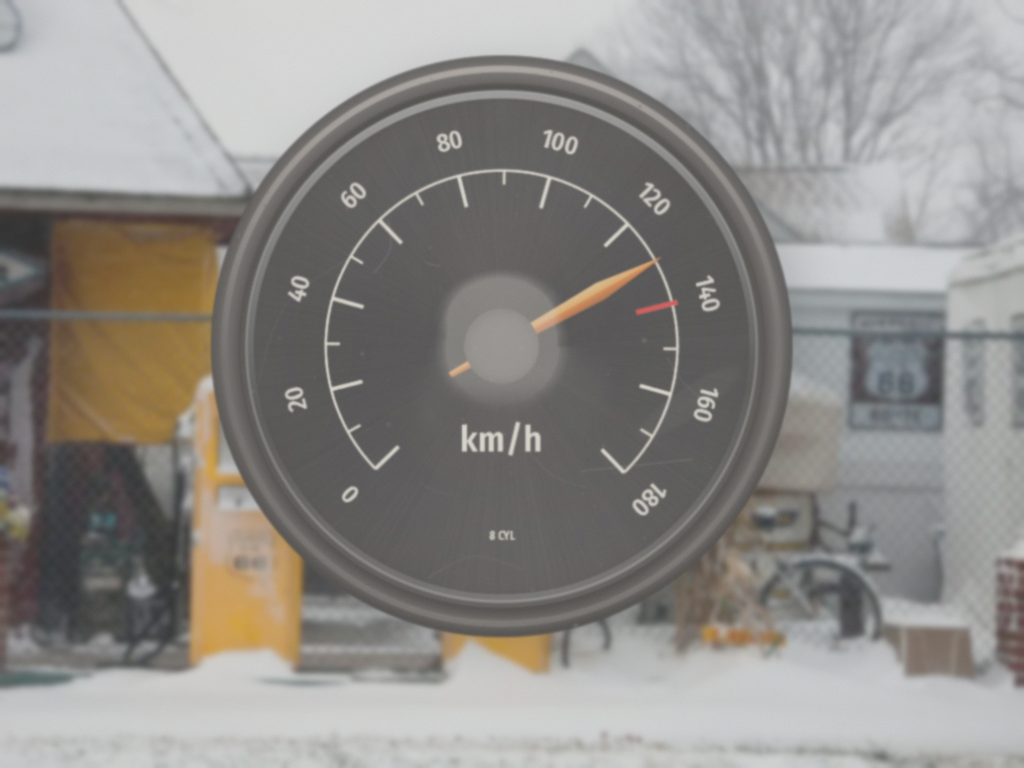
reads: 130km/h
